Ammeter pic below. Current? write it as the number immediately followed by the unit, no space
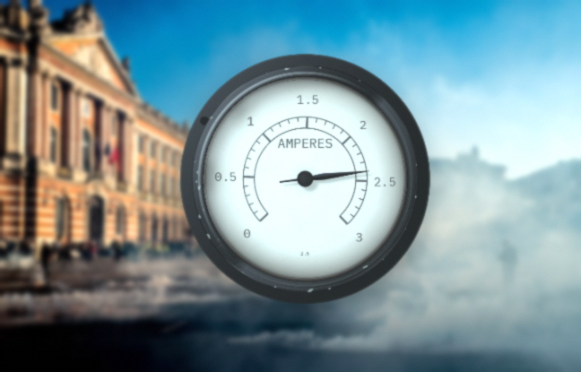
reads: 2.4A
